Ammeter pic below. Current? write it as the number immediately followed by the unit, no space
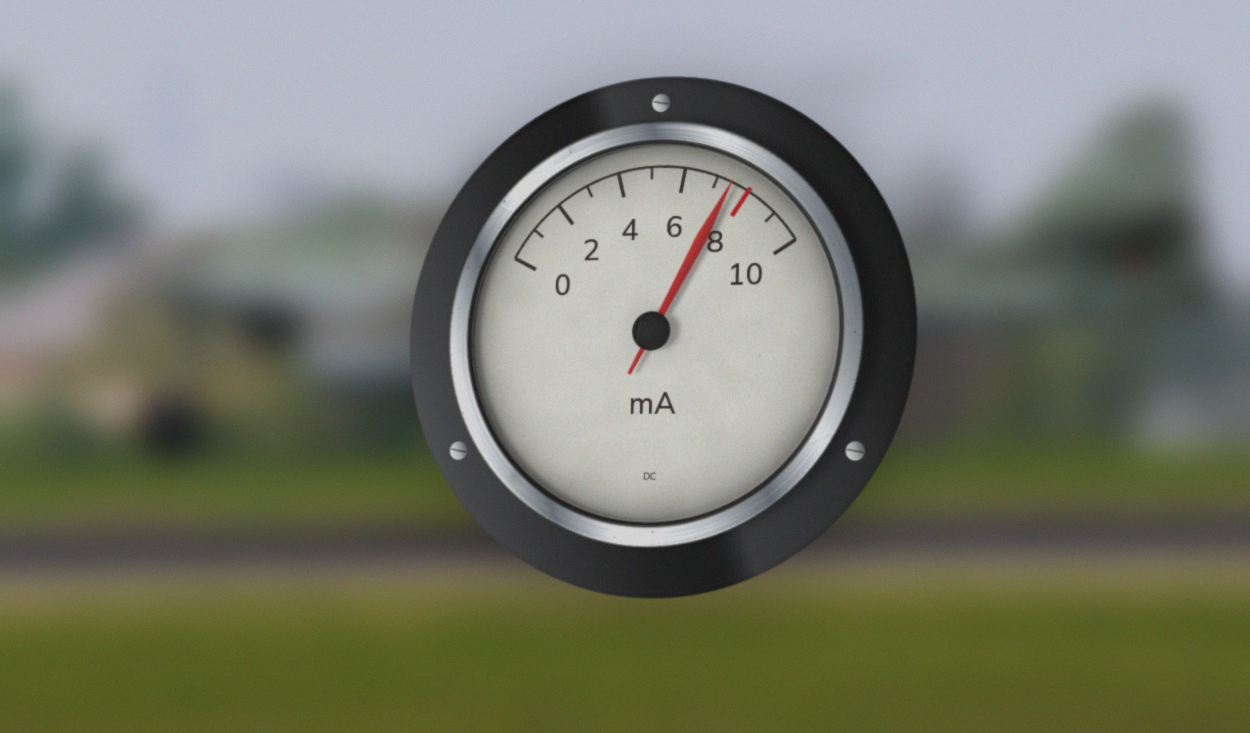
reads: 7.5mA
